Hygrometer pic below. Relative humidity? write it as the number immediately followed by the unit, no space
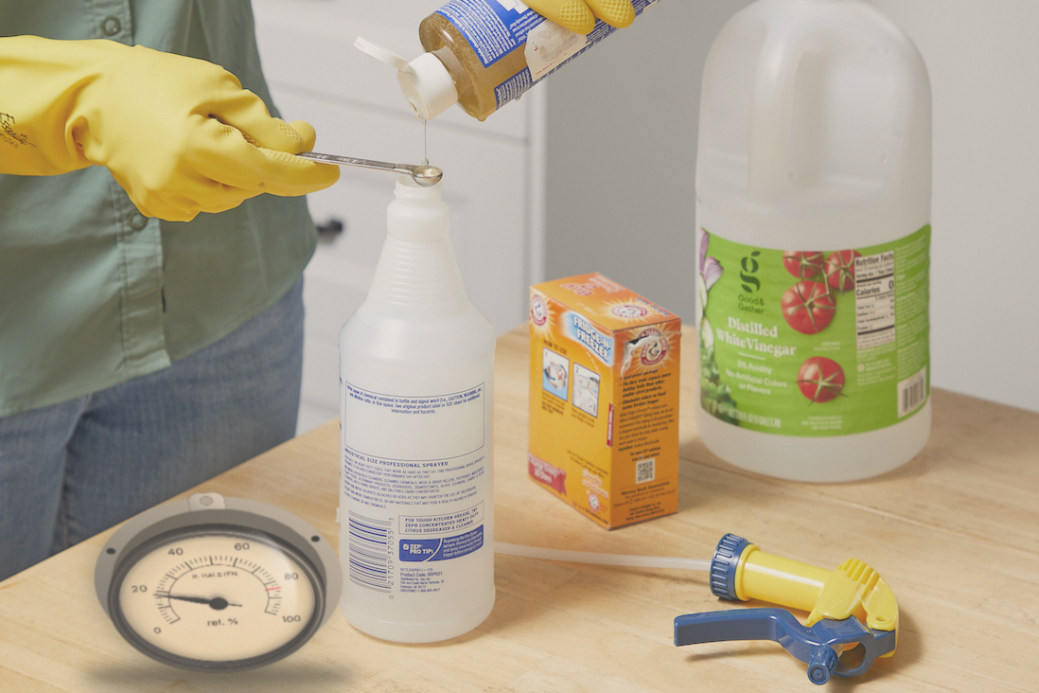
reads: 20%
